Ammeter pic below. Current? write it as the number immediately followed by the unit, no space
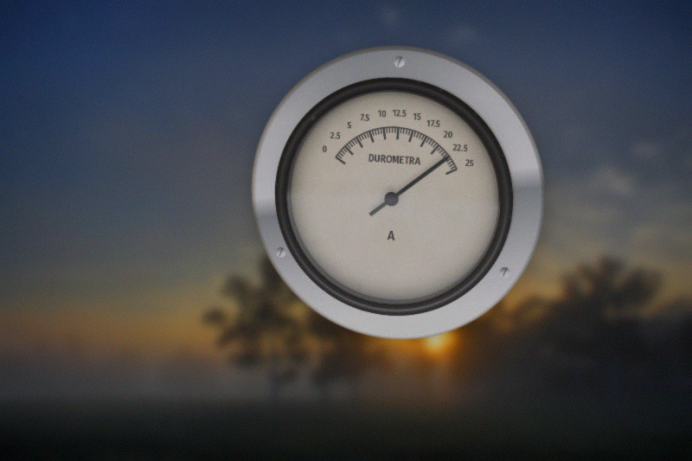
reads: 22.5A
